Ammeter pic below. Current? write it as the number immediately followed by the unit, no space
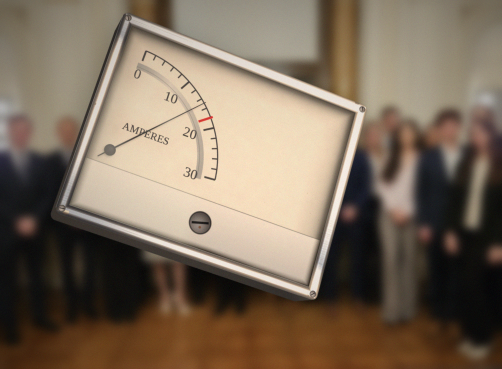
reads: 15A
